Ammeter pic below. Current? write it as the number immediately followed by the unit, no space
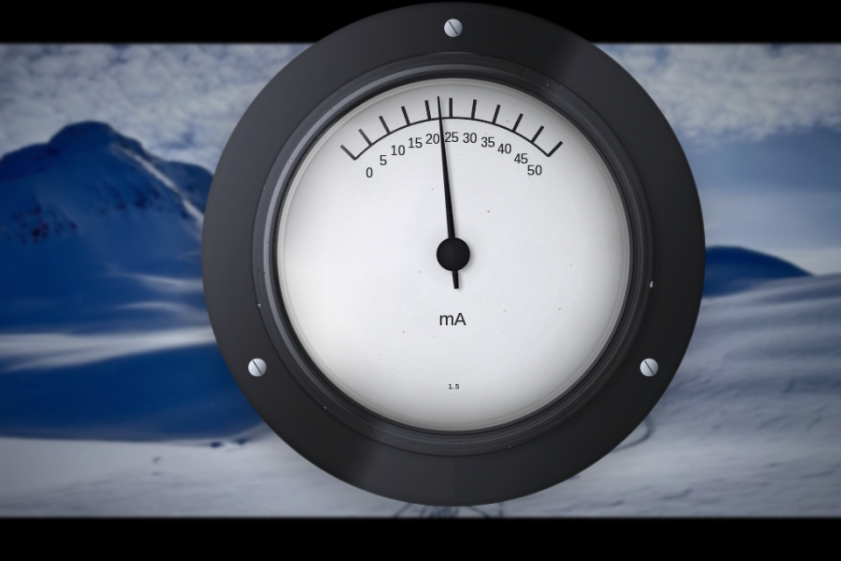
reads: 22.5mA
